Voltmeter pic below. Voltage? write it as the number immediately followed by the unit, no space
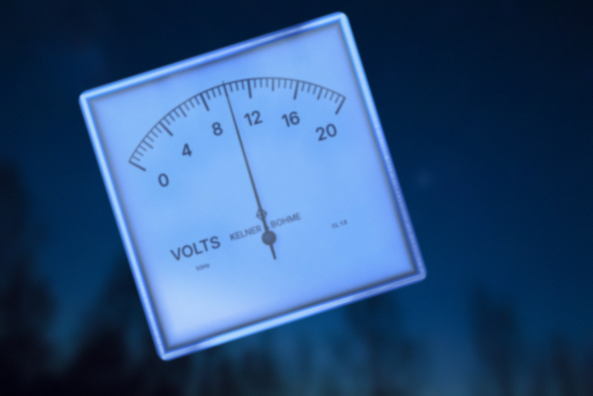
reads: 10V
